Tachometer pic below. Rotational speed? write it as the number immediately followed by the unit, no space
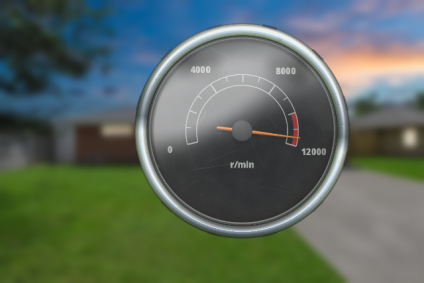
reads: 11500rpm
